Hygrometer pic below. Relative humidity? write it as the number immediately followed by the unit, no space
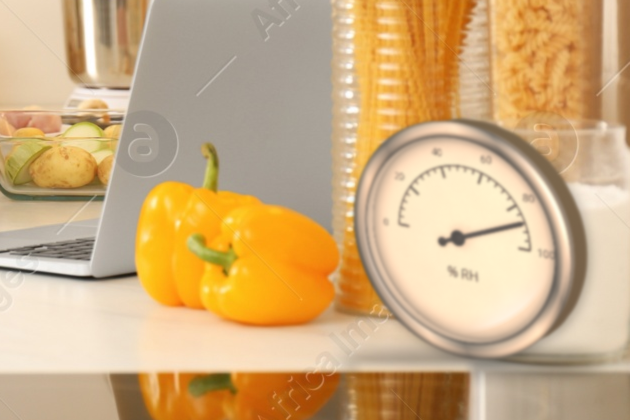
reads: 88%
